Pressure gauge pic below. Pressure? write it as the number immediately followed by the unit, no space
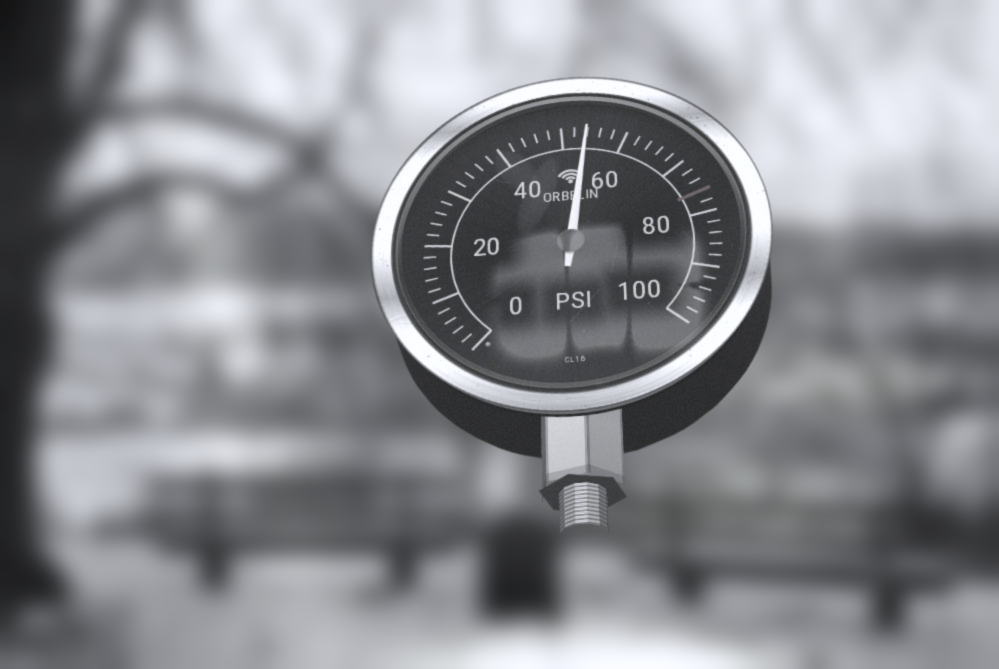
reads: 54psi
